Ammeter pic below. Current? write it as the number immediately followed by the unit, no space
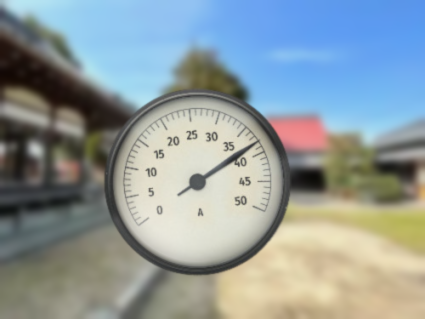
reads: 38A
